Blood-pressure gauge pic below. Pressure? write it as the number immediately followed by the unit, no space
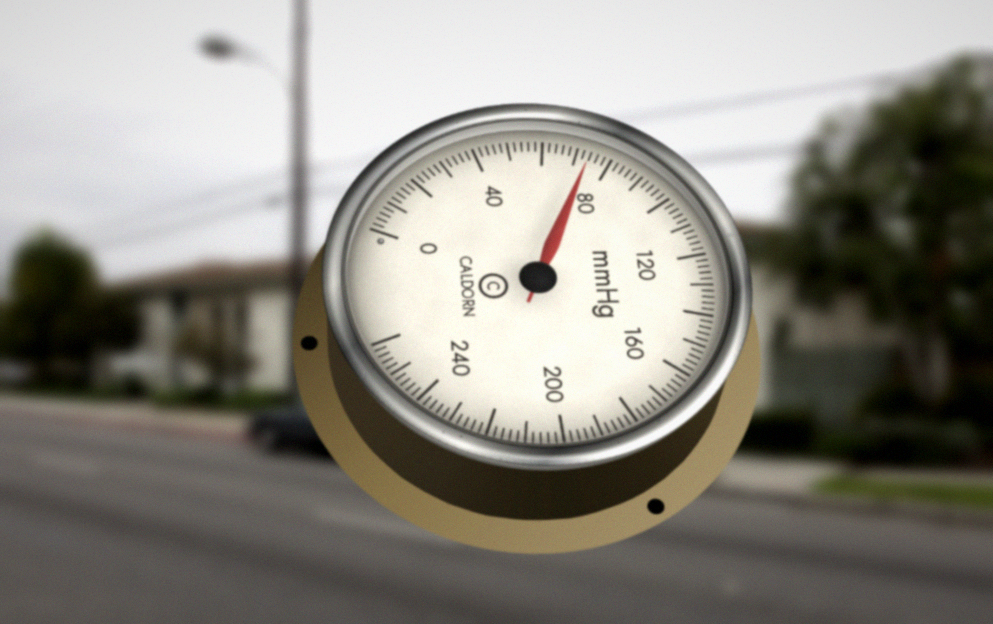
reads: 74mmHg
